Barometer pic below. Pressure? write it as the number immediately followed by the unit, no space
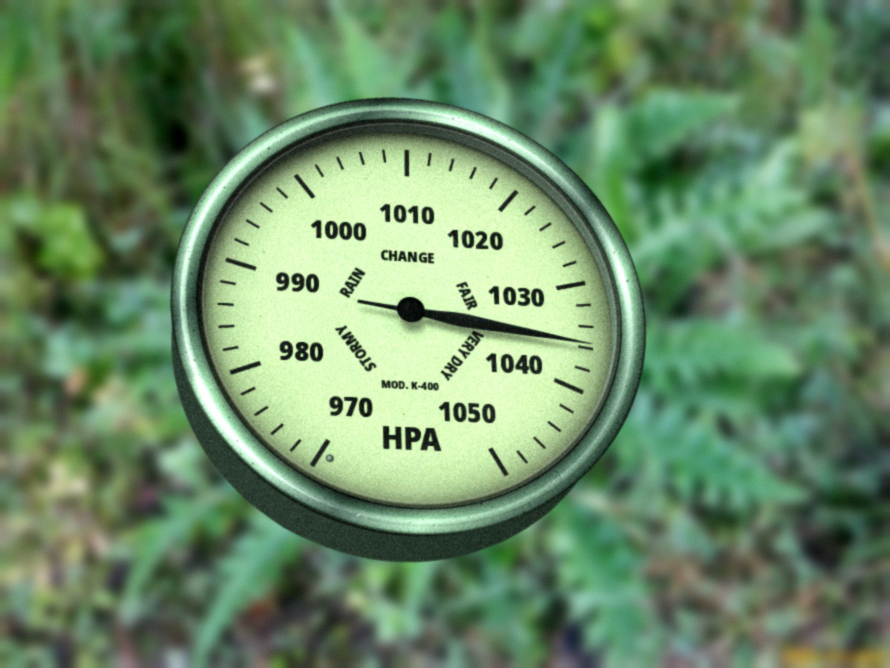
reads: 1036hPa
